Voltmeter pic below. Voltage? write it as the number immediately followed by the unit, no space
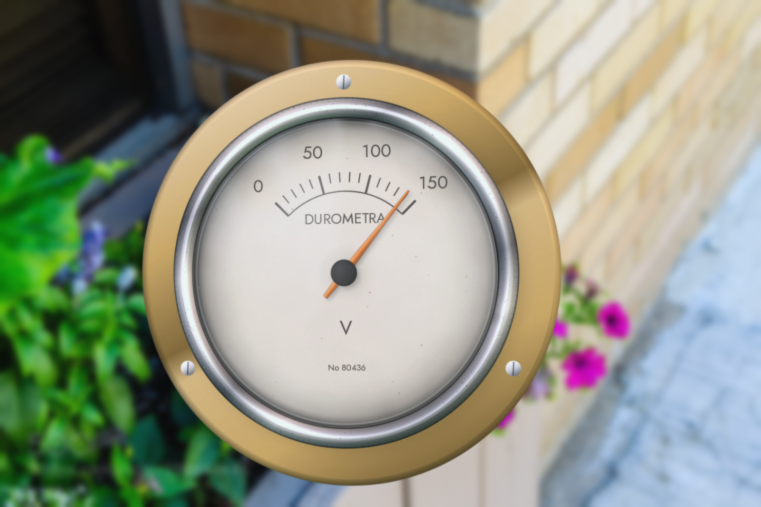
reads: 140V
